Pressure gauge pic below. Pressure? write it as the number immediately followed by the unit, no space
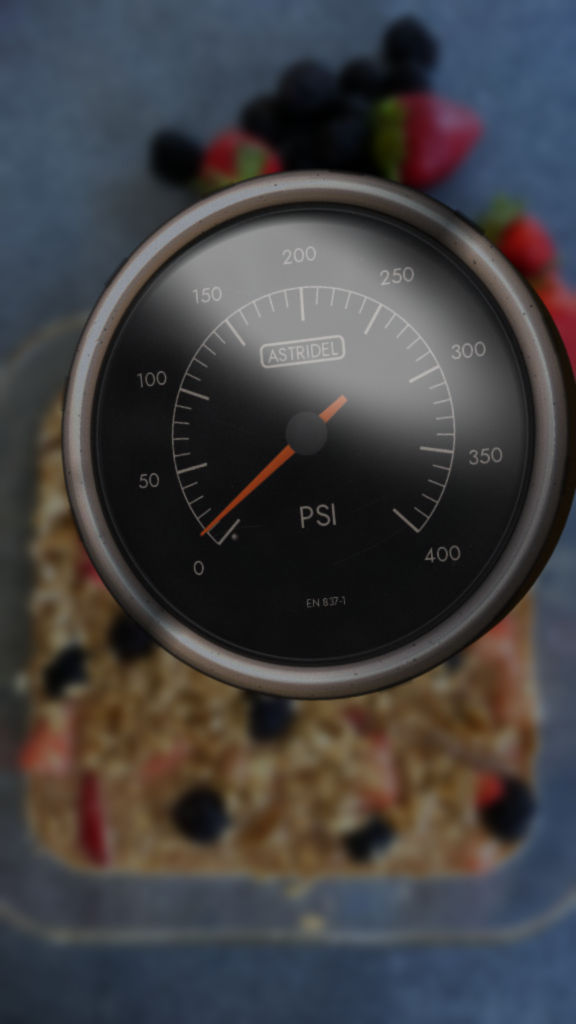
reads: 10psi
